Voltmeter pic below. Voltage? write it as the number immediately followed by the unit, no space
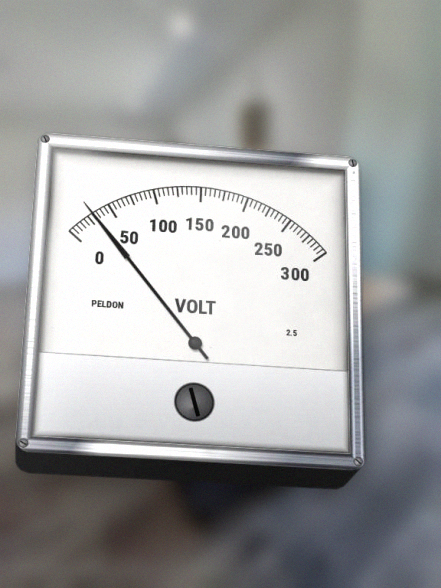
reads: 30V
